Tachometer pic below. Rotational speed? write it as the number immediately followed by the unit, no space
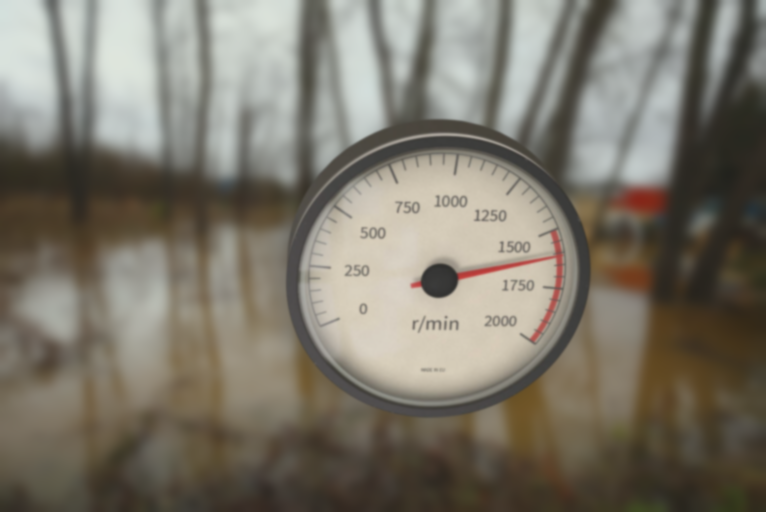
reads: 1600rpm
